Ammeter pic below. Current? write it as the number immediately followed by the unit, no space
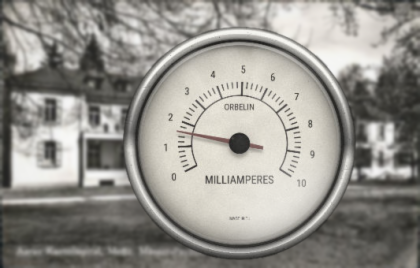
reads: 1.6mA
